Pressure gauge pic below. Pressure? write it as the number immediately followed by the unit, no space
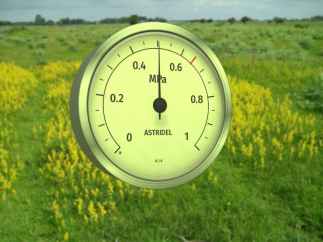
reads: 0.5MPa
